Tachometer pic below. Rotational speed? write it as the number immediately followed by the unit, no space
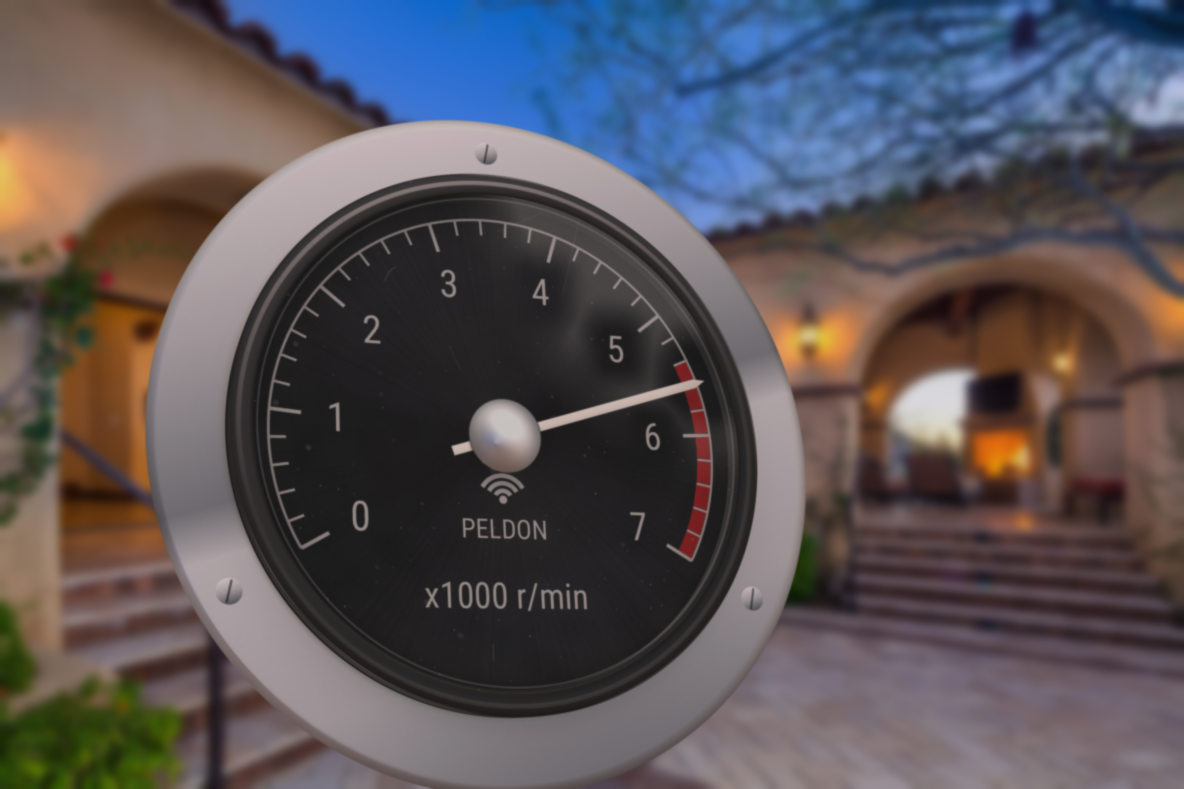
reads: 5600rpm
